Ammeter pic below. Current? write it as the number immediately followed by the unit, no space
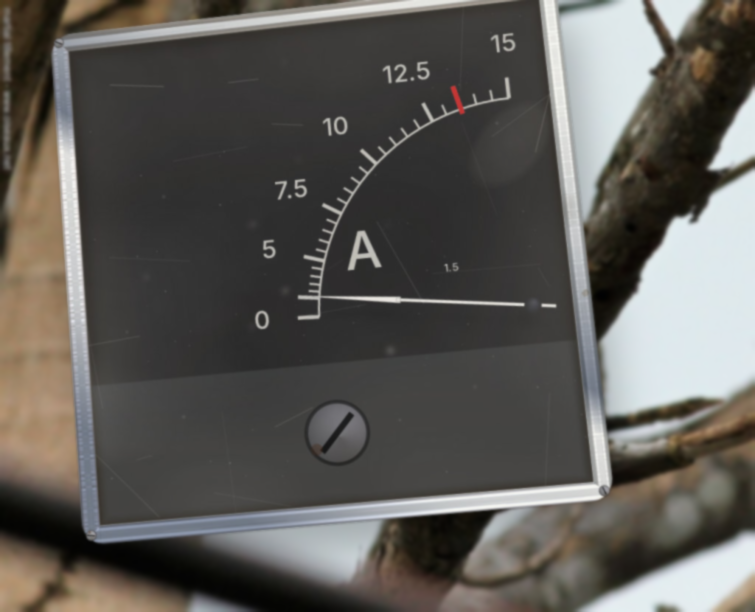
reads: 2.5A
